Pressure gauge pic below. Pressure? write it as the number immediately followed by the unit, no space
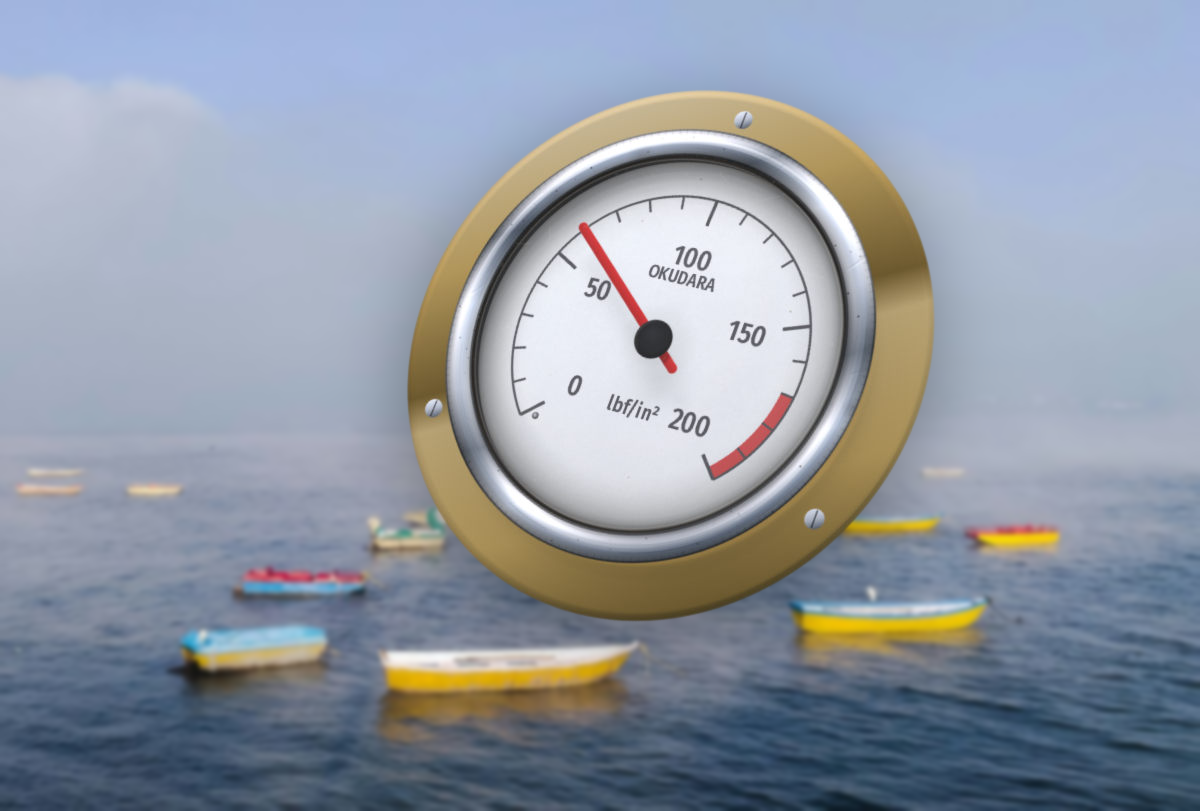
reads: 60psi
